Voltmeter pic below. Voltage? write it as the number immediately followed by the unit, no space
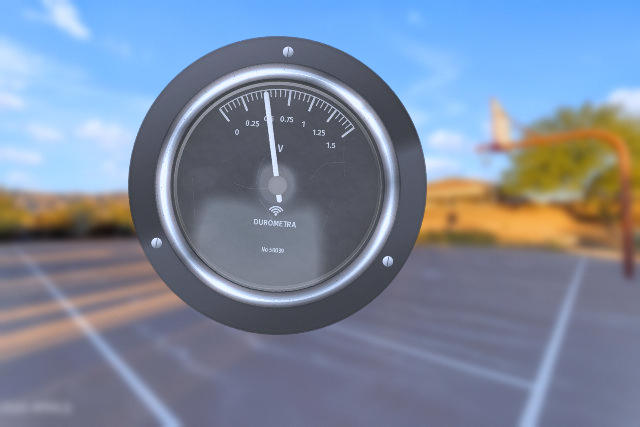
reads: 0.5V
